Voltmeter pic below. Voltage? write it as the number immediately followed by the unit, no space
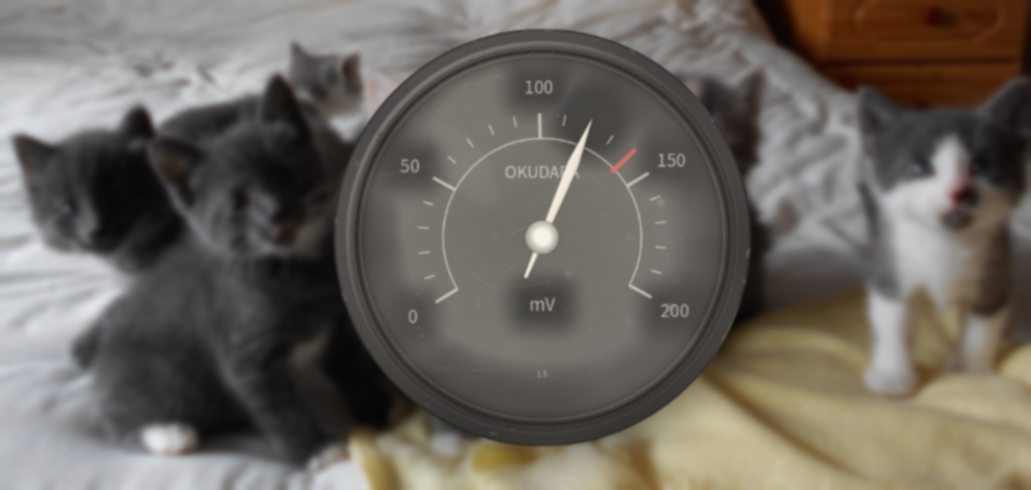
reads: 120mV
